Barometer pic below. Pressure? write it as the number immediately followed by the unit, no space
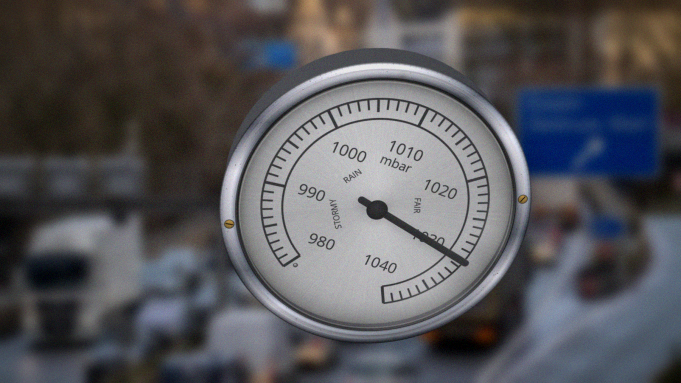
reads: 1030mbar
